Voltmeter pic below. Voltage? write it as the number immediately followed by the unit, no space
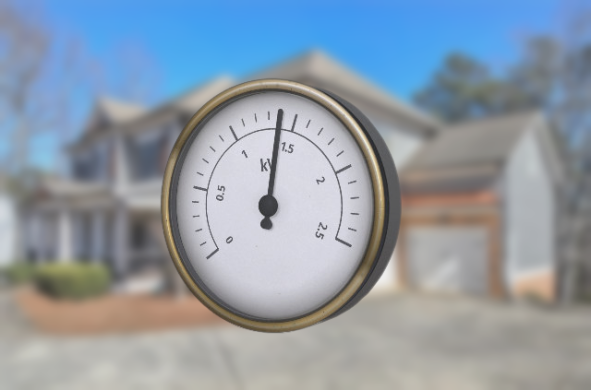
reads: 1.4kV
